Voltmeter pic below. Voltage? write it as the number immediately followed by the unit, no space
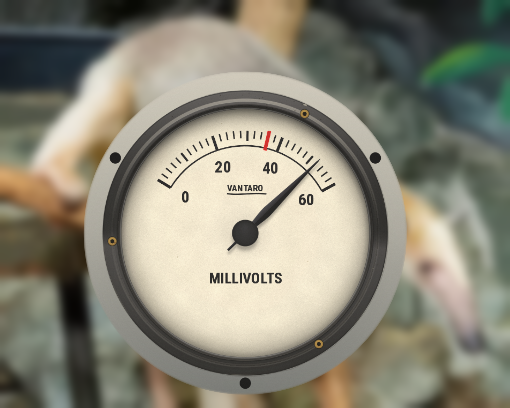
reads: 52mV
